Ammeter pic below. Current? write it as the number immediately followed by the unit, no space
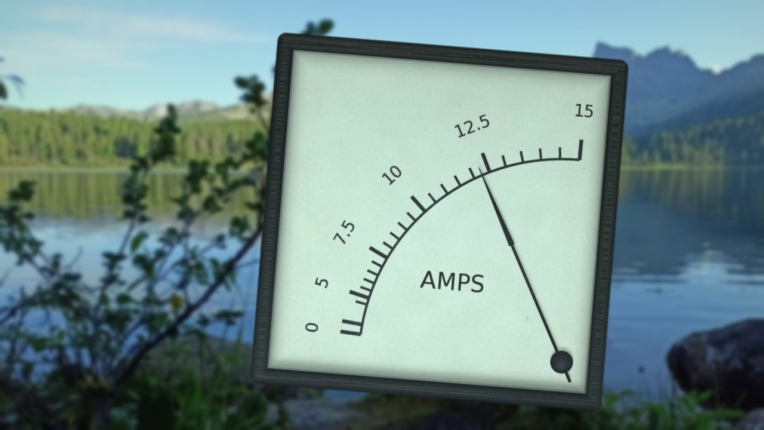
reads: 12.25A
